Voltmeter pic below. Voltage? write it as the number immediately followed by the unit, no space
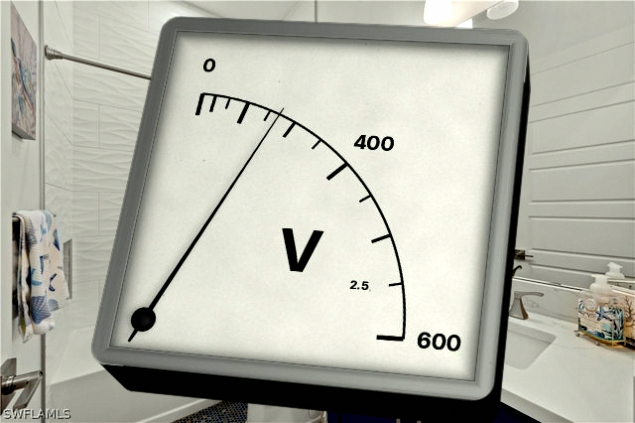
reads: 275V
